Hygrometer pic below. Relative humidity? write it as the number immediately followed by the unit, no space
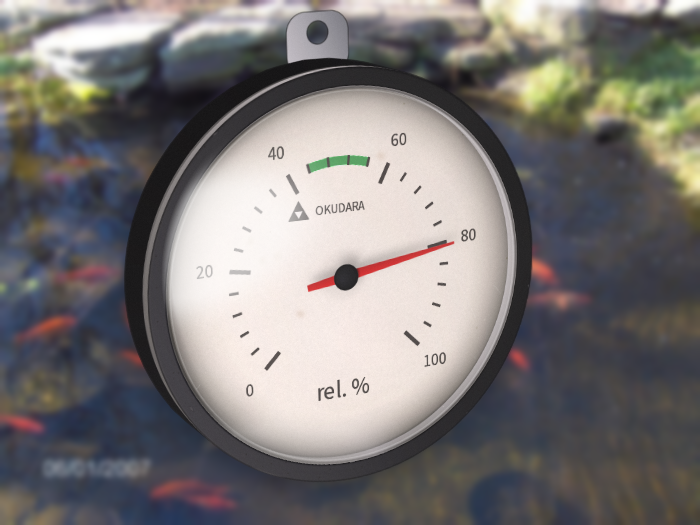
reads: 80%
